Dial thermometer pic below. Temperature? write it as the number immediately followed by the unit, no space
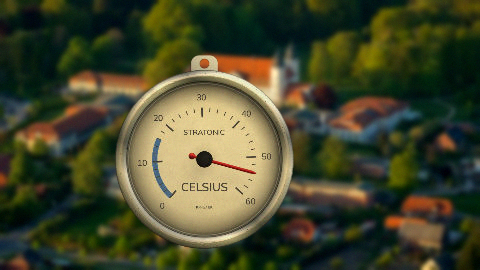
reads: 54°C
